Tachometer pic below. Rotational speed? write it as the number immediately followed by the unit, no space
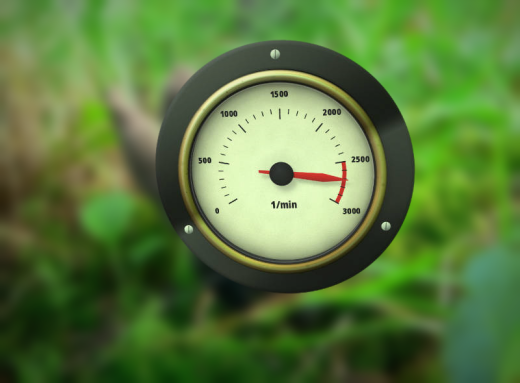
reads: 2700rpm
